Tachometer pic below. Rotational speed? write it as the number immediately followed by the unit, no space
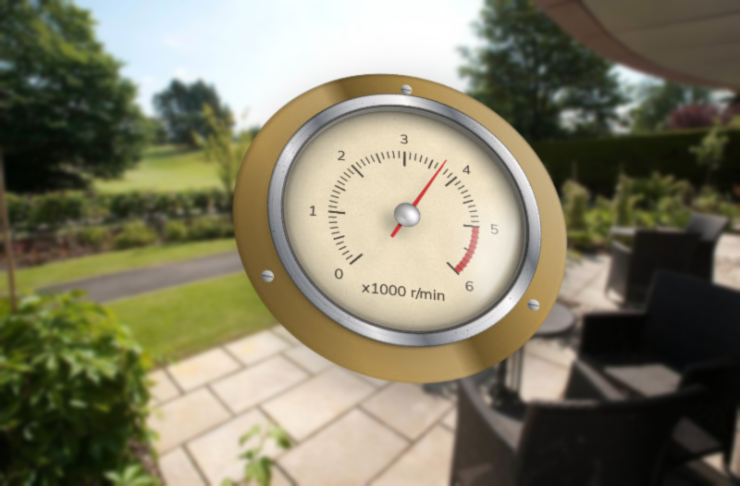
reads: 3700rpm
